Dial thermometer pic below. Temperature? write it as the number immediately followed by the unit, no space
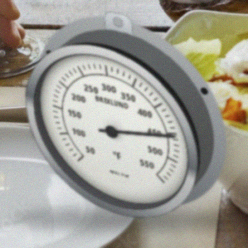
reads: 450°F
